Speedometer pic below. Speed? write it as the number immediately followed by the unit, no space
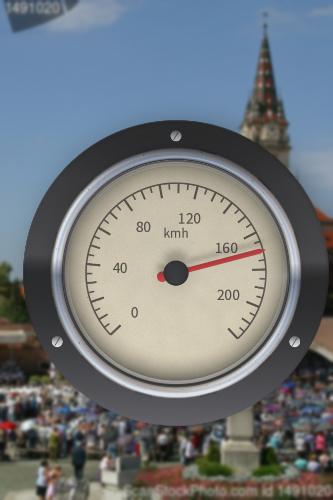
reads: 170km/h
